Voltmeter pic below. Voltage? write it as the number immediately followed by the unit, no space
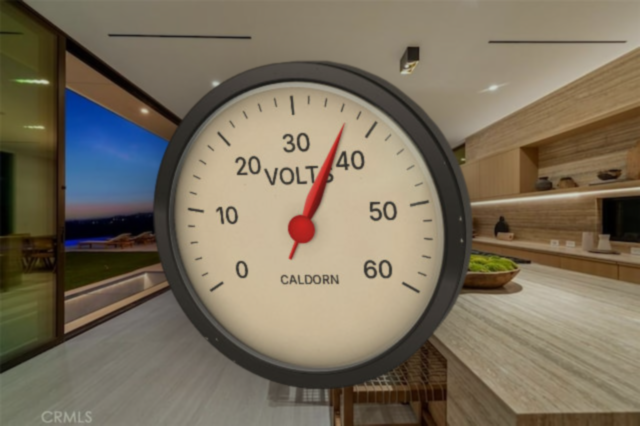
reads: 37V
